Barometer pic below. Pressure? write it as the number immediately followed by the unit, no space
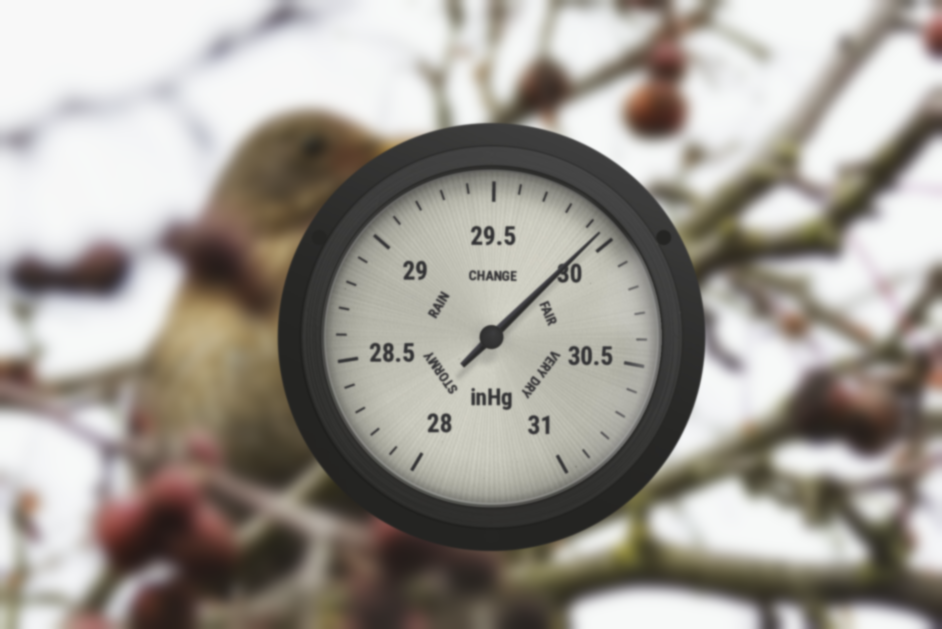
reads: 29.95inHg
